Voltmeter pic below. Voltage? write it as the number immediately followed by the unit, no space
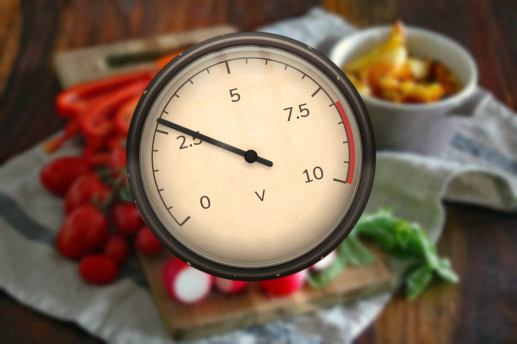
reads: 2.75V
